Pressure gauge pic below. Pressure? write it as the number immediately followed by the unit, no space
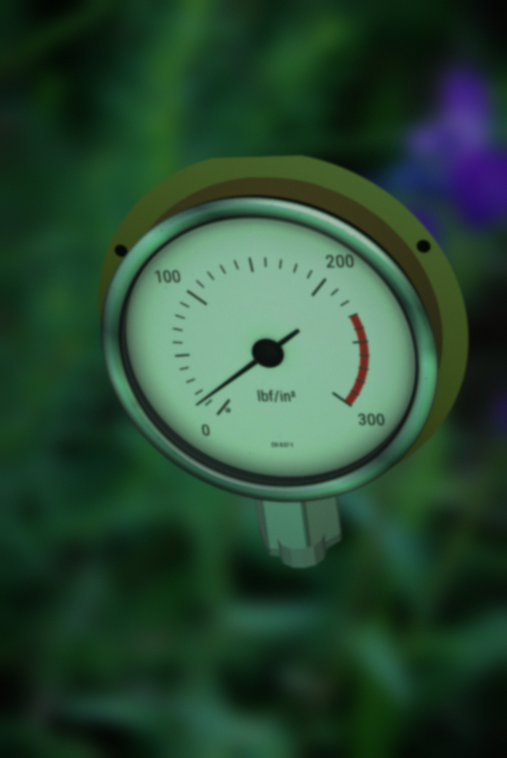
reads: 15psi
